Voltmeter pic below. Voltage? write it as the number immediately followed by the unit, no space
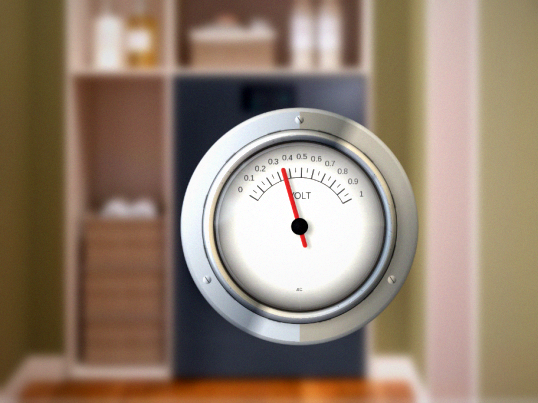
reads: 0.35V
